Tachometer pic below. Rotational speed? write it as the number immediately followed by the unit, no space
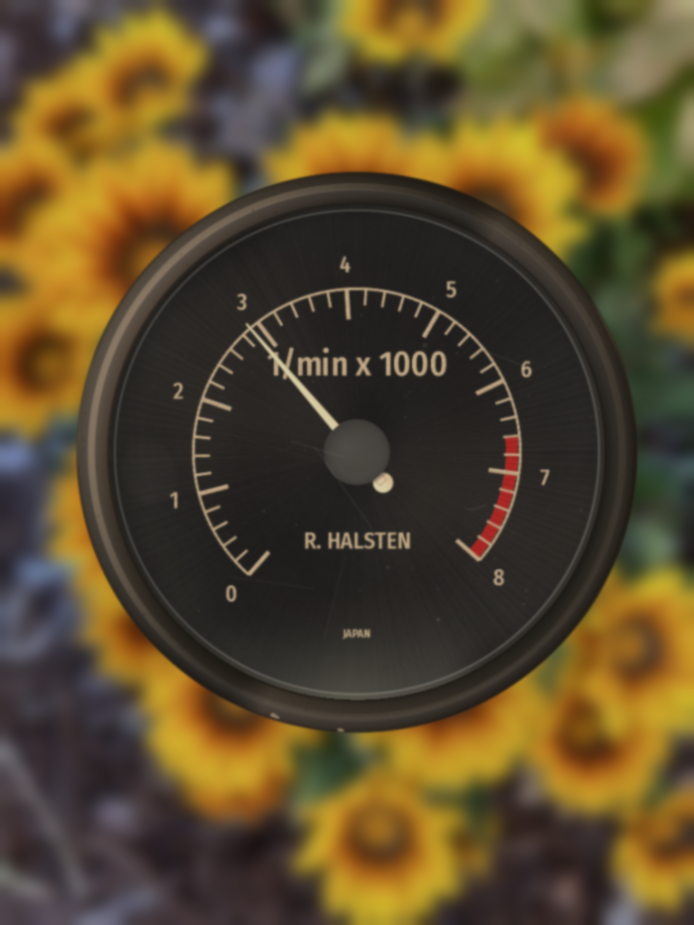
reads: 2900rpm
